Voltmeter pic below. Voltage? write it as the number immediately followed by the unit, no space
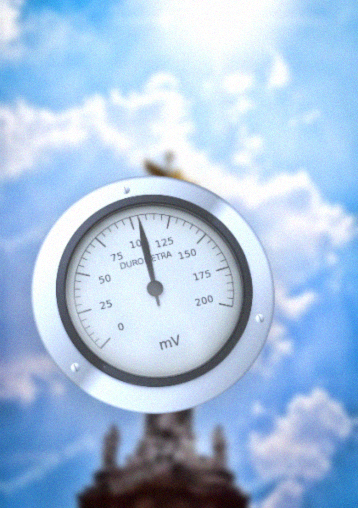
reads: 105mV
